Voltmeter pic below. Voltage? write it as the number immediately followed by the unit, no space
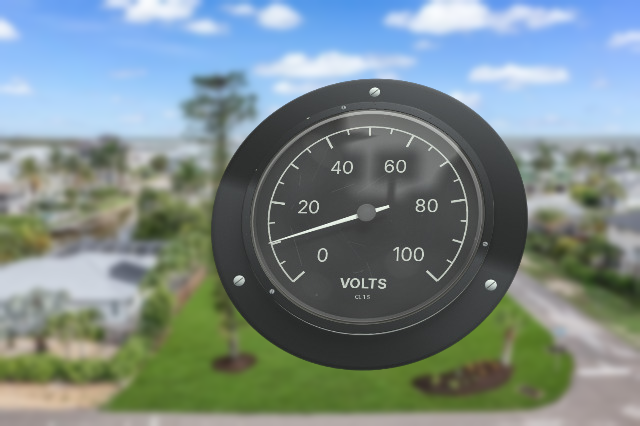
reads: 10V
